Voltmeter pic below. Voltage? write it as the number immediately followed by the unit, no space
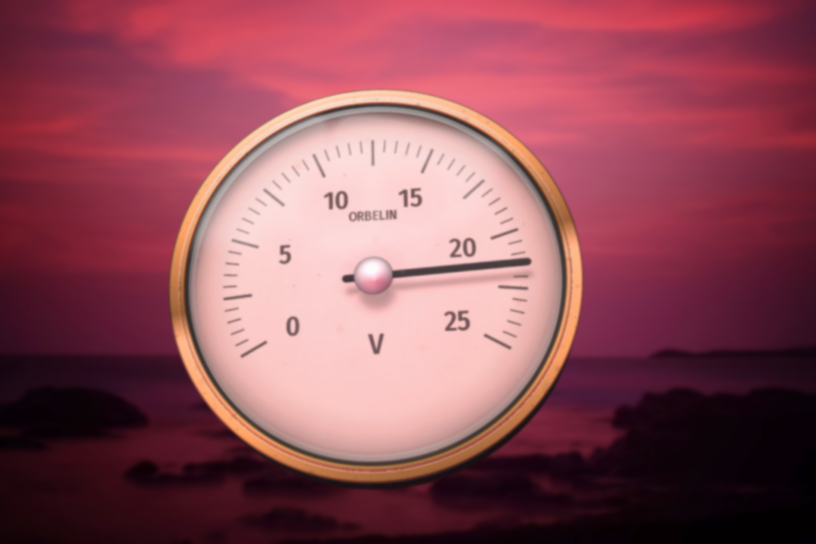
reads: 21.5V
